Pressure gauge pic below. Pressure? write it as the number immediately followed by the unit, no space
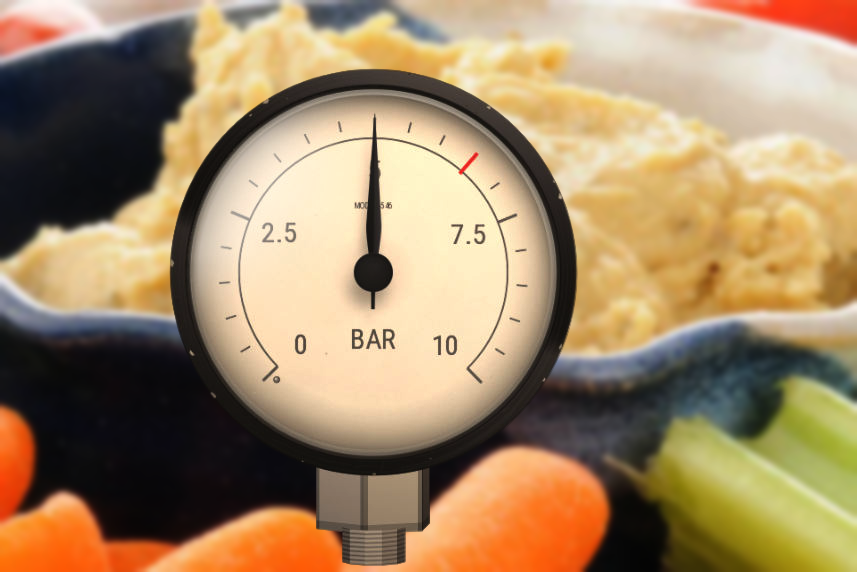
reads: 5bar
